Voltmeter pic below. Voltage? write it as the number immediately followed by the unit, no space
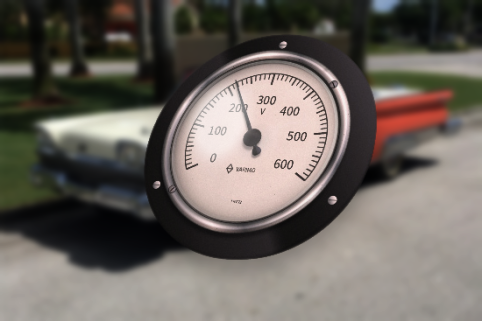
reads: 220V
